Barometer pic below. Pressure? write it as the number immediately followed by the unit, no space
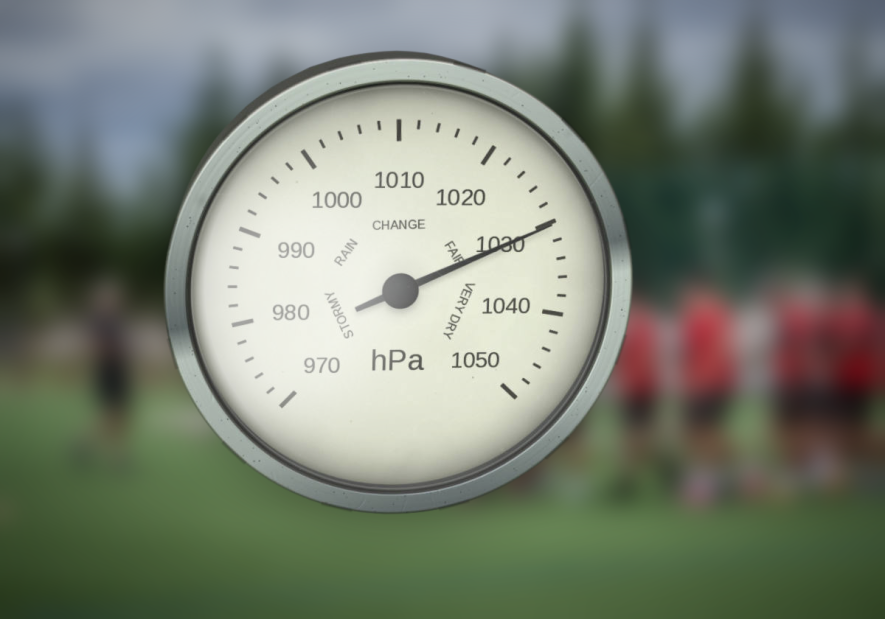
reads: 1030hPa
